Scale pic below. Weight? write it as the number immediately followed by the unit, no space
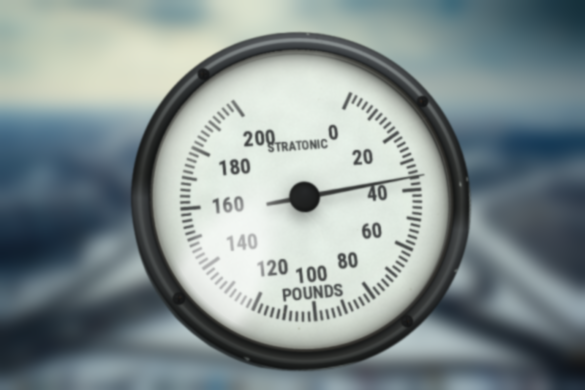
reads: 36lb
